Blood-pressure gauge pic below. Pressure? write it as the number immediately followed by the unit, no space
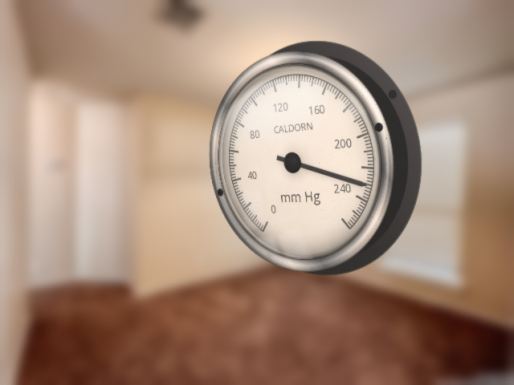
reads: 230mmHg
